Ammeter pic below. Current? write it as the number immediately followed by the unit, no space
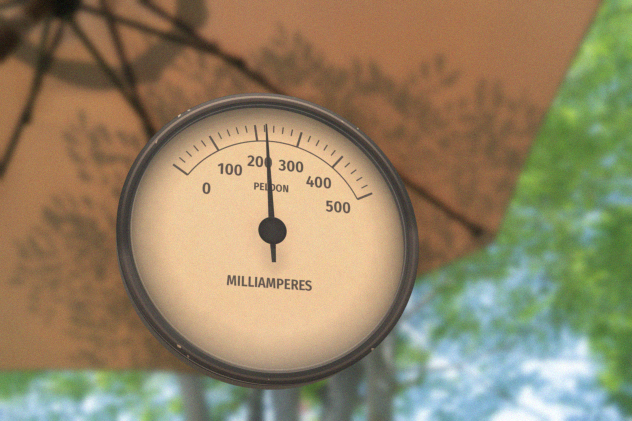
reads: 220mA
